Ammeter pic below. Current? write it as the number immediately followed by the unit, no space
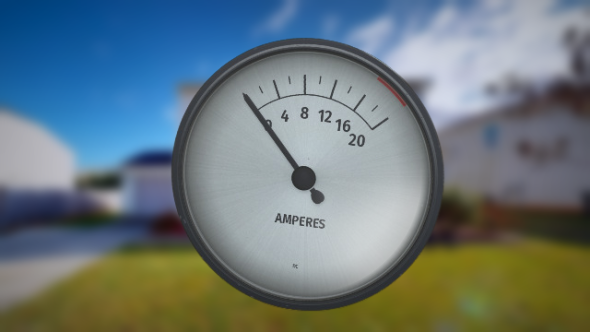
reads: 0A
